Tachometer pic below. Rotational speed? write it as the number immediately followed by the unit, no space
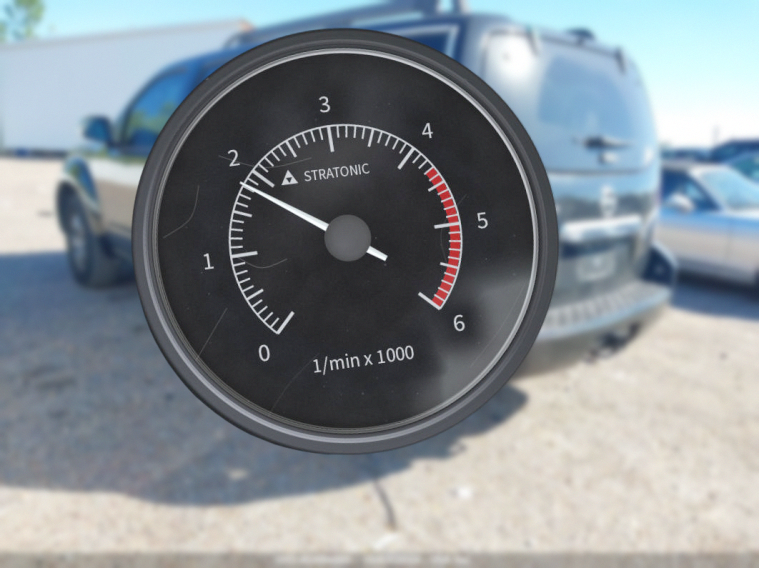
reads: 1800rpm
